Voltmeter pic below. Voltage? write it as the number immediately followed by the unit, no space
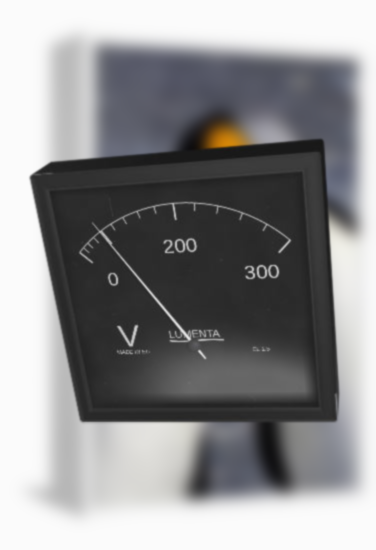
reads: 100V
